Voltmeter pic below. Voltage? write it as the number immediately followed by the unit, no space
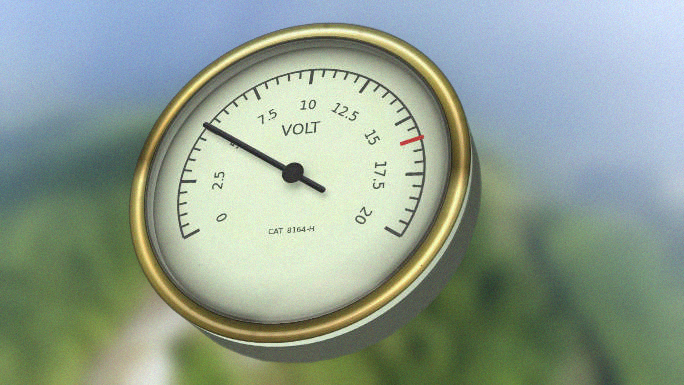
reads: 5V
